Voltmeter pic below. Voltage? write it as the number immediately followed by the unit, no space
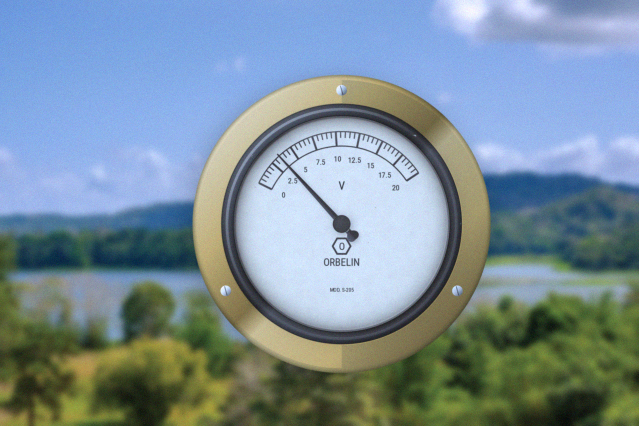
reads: 3.5V
